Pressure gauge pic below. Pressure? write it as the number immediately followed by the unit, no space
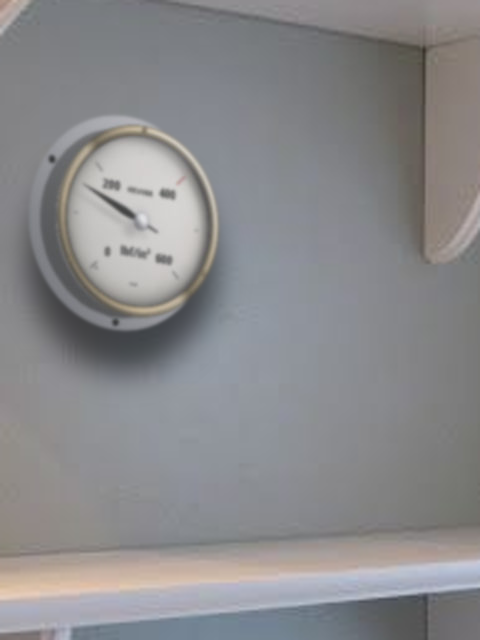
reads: 150psi
